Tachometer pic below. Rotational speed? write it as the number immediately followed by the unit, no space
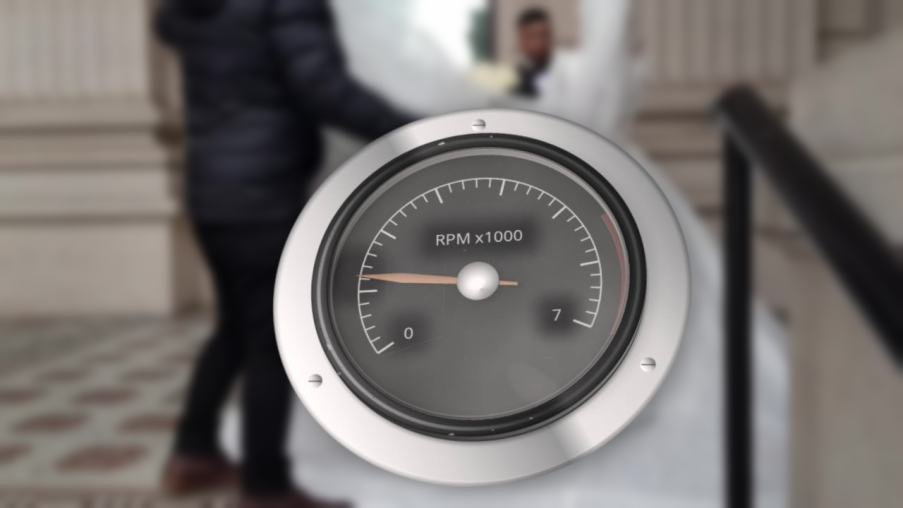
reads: 1200rpm
